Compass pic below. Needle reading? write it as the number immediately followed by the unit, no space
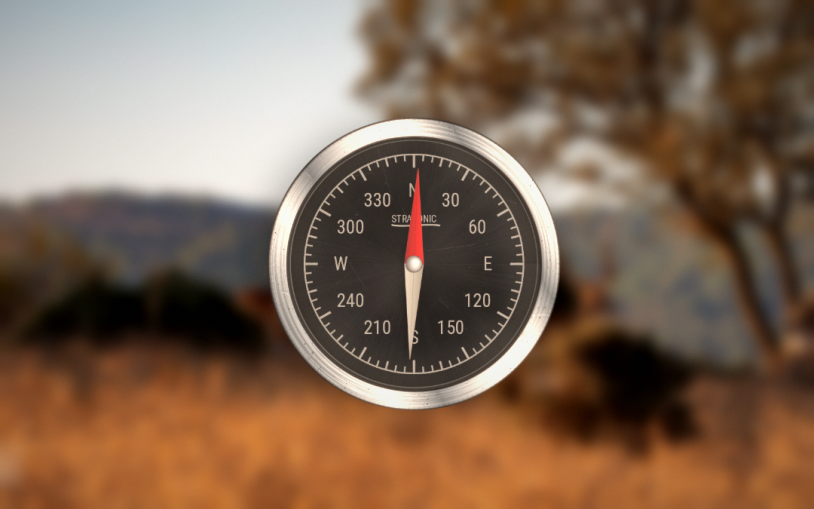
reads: 2.5°
